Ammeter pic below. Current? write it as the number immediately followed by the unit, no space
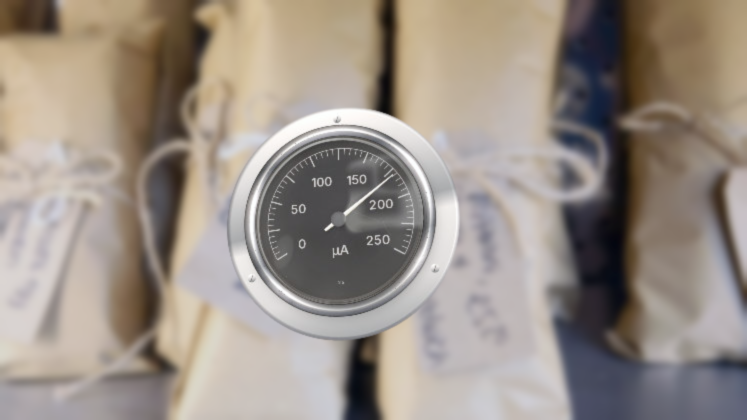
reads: 180µA
